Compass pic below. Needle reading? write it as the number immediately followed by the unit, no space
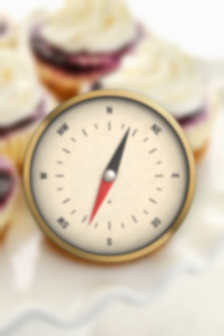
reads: 202.5°
